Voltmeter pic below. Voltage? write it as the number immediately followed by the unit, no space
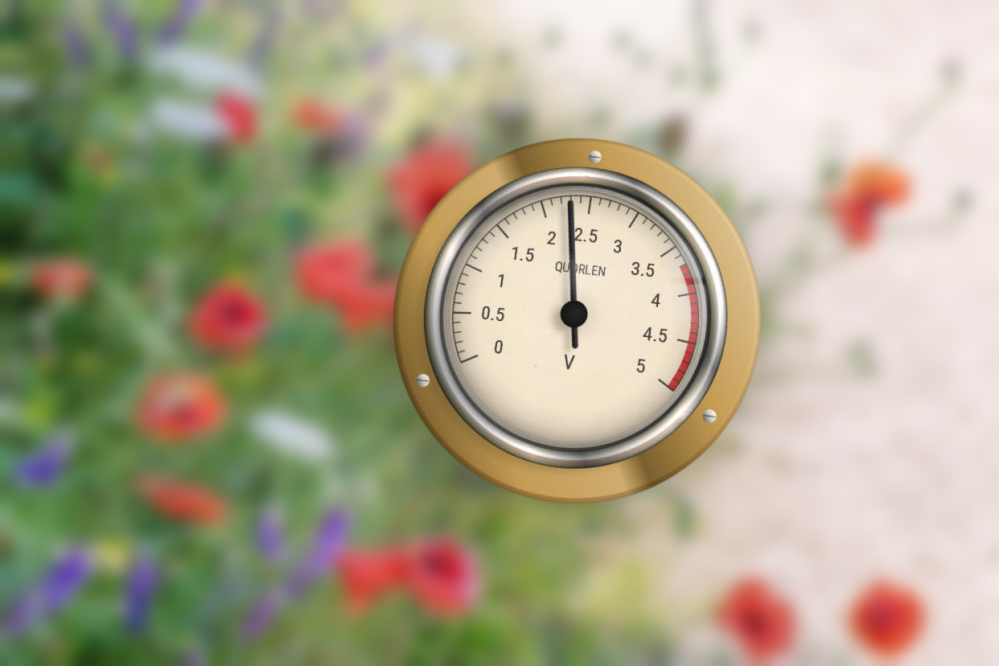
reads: 2.3V
